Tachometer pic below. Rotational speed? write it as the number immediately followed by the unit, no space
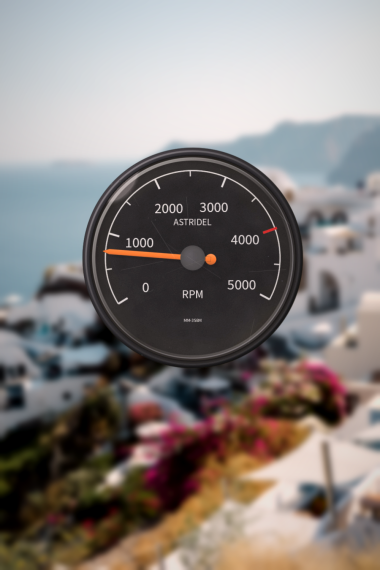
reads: 750rpm
